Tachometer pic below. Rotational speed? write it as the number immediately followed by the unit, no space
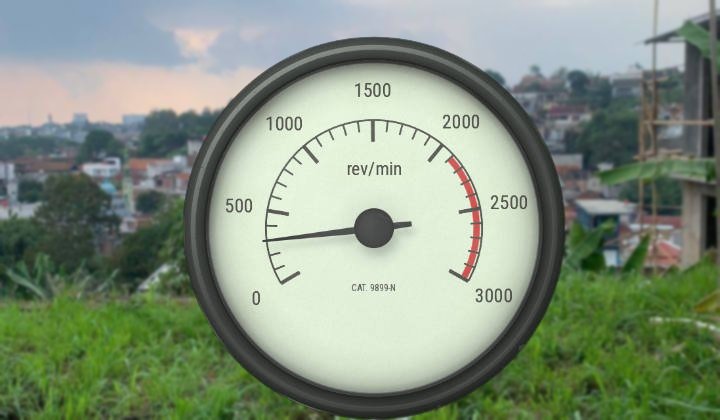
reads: 300rpm
